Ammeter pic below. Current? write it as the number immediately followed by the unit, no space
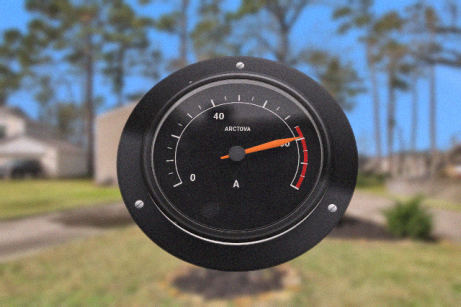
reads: 80A
